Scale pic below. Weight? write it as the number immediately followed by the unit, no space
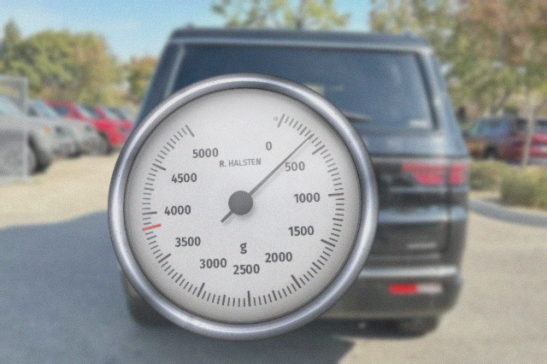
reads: 350g
